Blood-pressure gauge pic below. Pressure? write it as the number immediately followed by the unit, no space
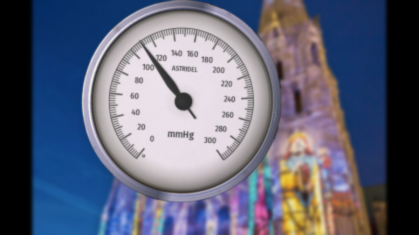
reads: 110mmHg
